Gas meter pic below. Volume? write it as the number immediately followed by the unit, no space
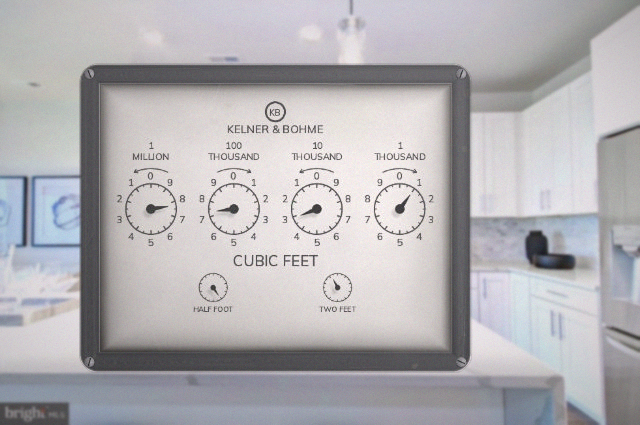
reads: 773100ft³
